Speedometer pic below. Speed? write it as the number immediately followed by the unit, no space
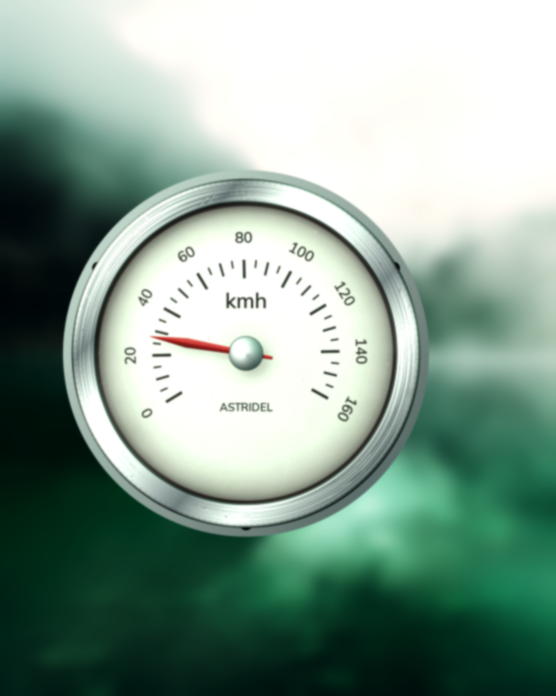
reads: 27.5km/h
